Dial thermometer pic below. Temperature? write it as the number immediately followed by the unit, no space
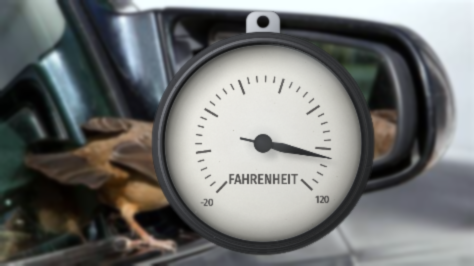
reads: 104°F
